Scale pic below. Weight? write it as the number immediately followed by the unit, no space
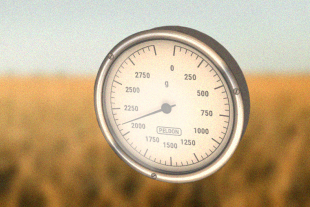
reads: 2100g
